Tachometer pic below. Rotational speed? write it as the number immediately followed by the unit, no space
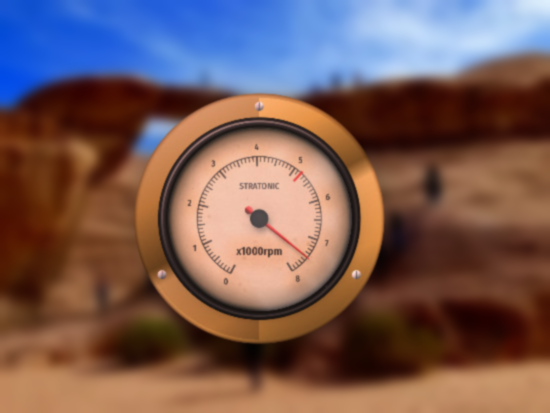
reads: 7500rpm
